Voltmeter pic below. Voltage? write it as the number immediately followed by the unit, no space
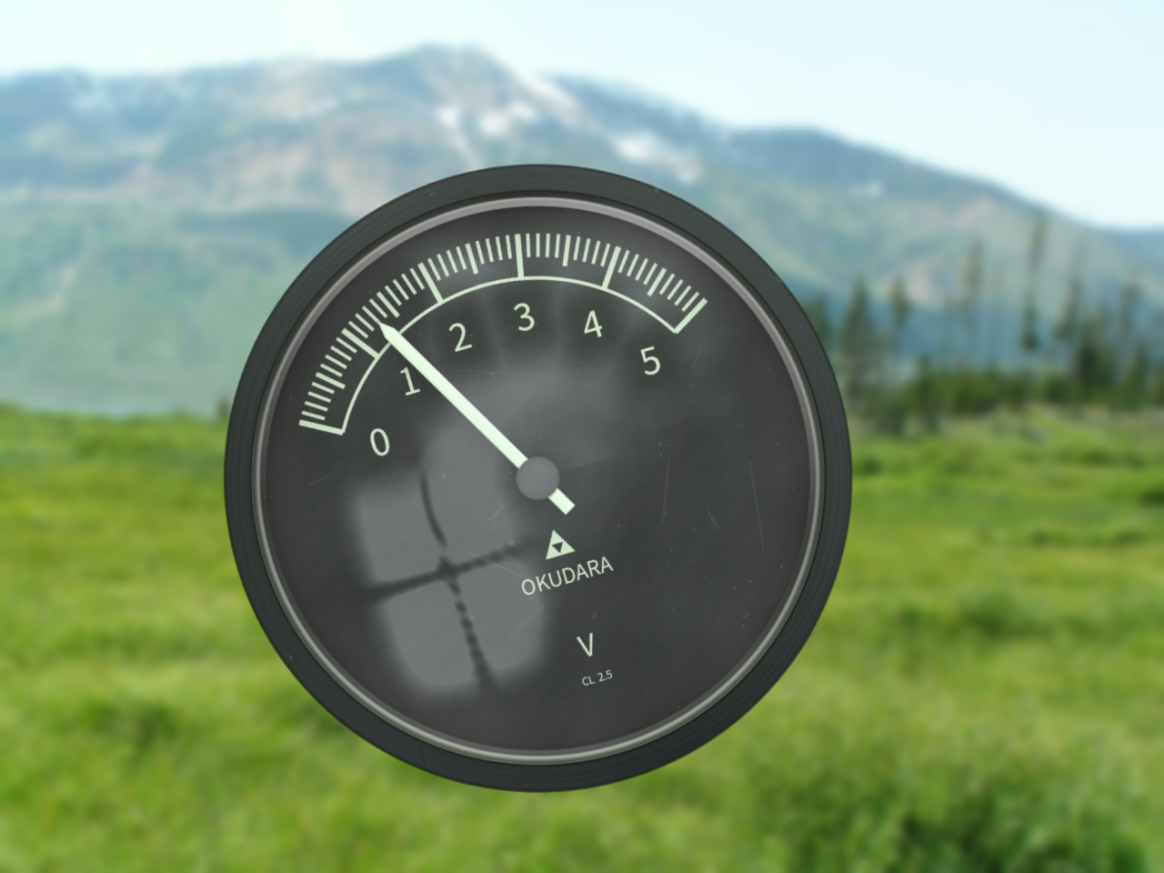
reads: 1.3V
